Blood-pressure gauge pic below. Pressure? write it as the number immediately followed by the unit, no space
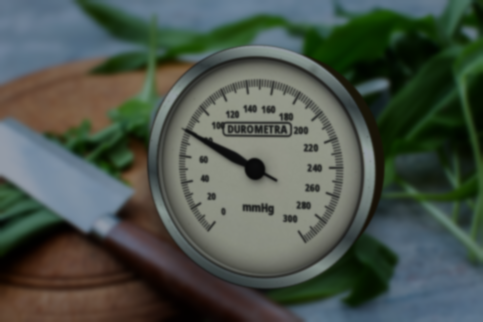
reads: 80mmHg
